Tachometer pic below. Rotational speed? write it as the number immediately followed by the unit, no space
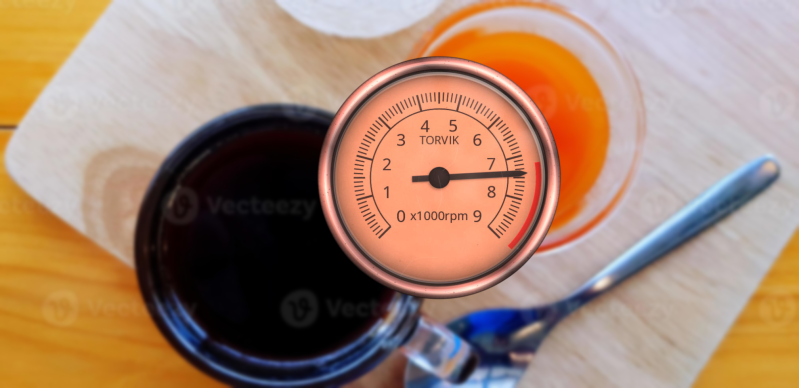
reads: 7400rpm
